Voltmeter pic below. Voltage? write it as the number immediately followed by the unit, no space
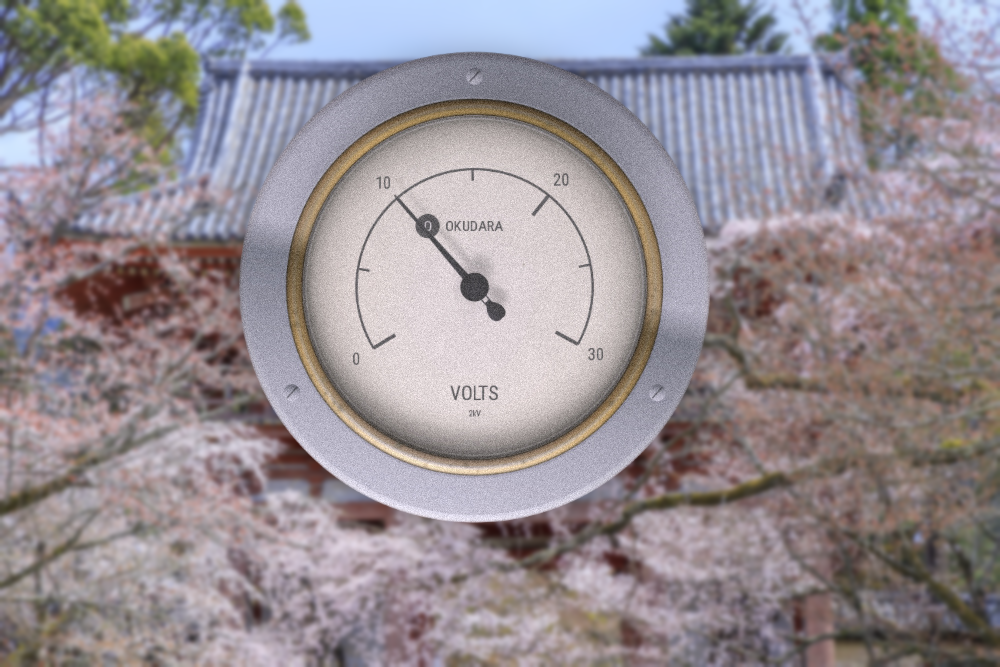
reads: 10V
